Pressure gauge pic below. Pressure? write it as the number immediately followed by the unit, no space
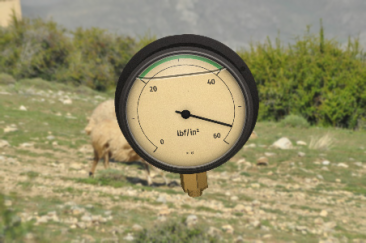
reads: 55psi
